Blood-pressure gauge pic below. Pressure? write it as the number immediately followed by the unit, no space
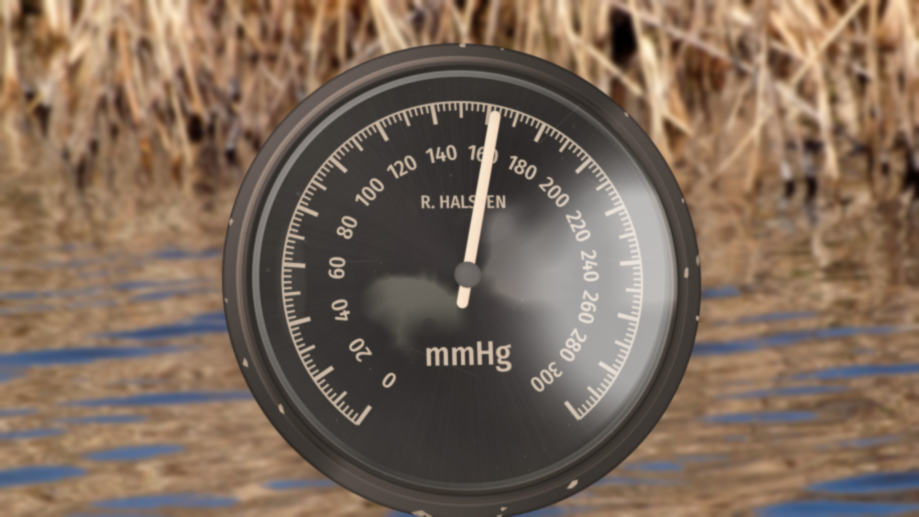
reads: 162mmHg
